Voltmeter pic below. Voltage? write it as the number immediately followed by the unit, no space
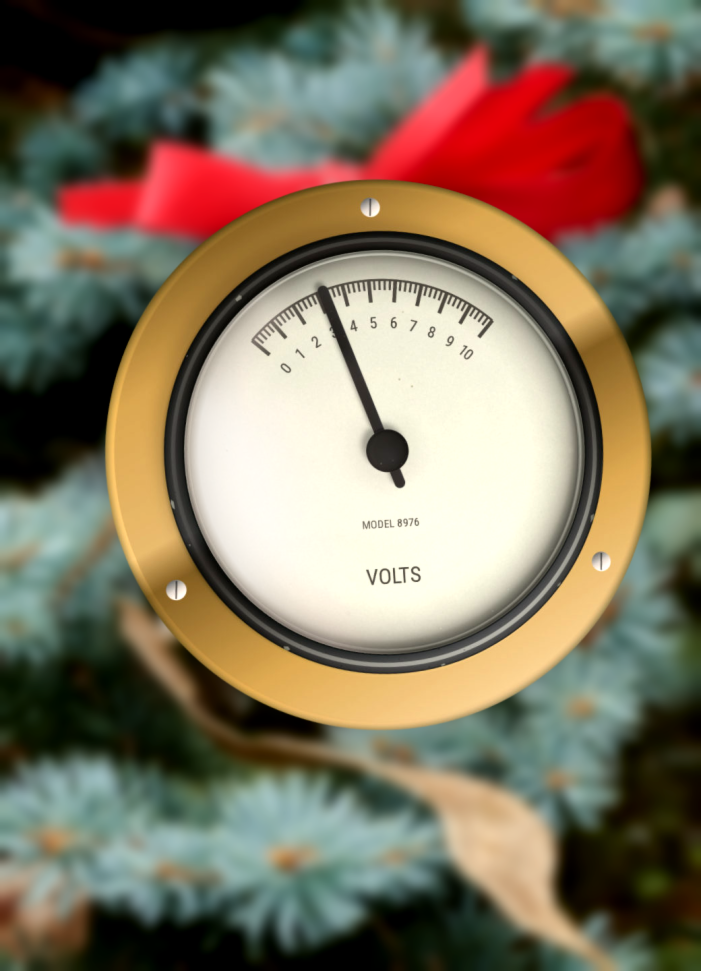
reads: 3.2V
